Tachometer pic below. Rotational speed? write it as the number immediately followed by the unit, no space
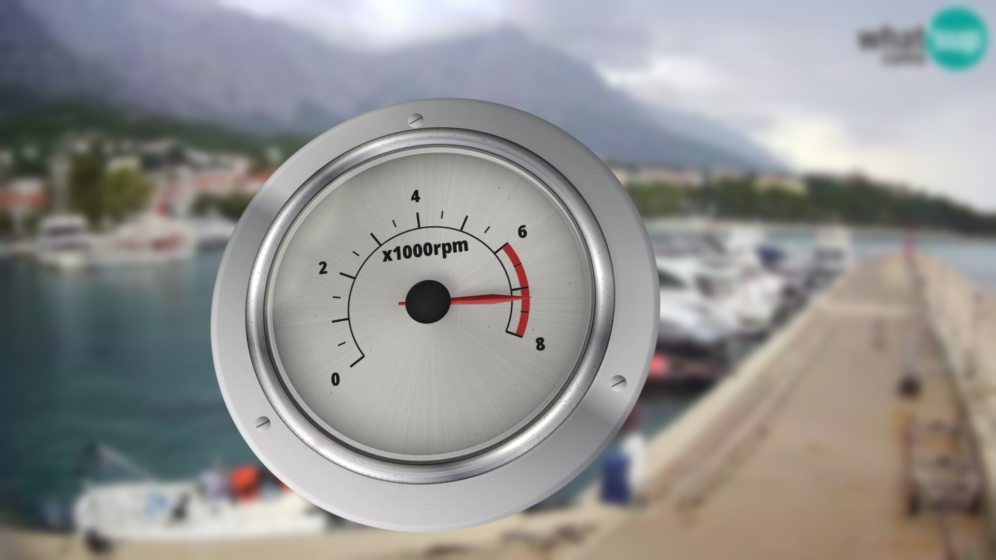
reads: 7250rpm
